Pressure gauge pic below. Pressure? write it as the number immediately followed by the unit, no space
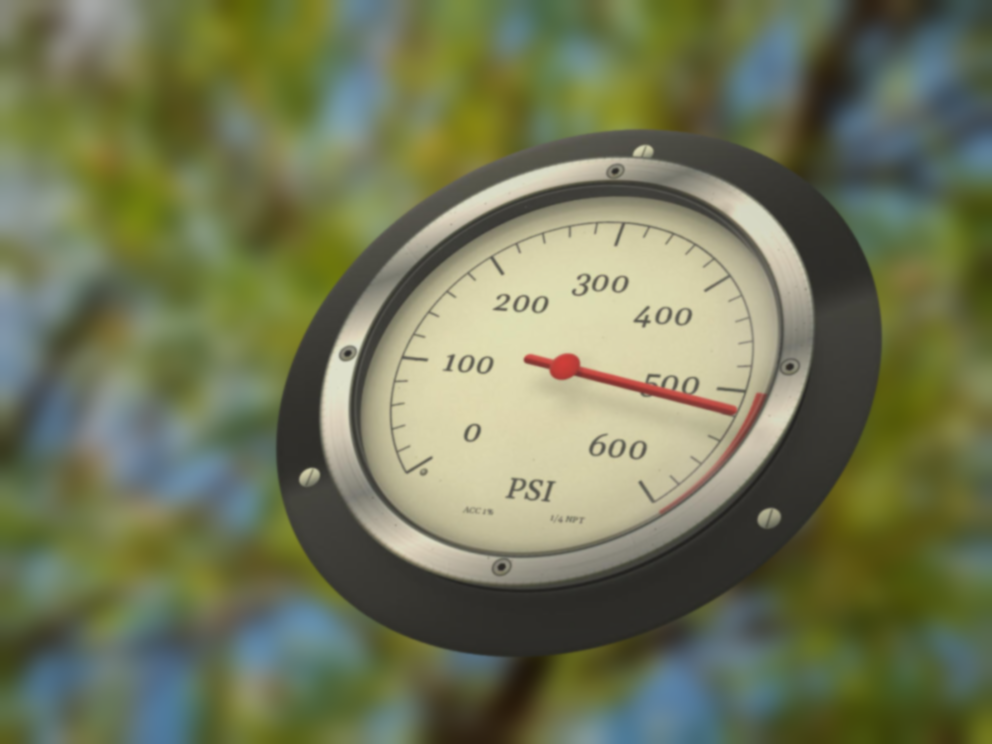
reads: 520psi
